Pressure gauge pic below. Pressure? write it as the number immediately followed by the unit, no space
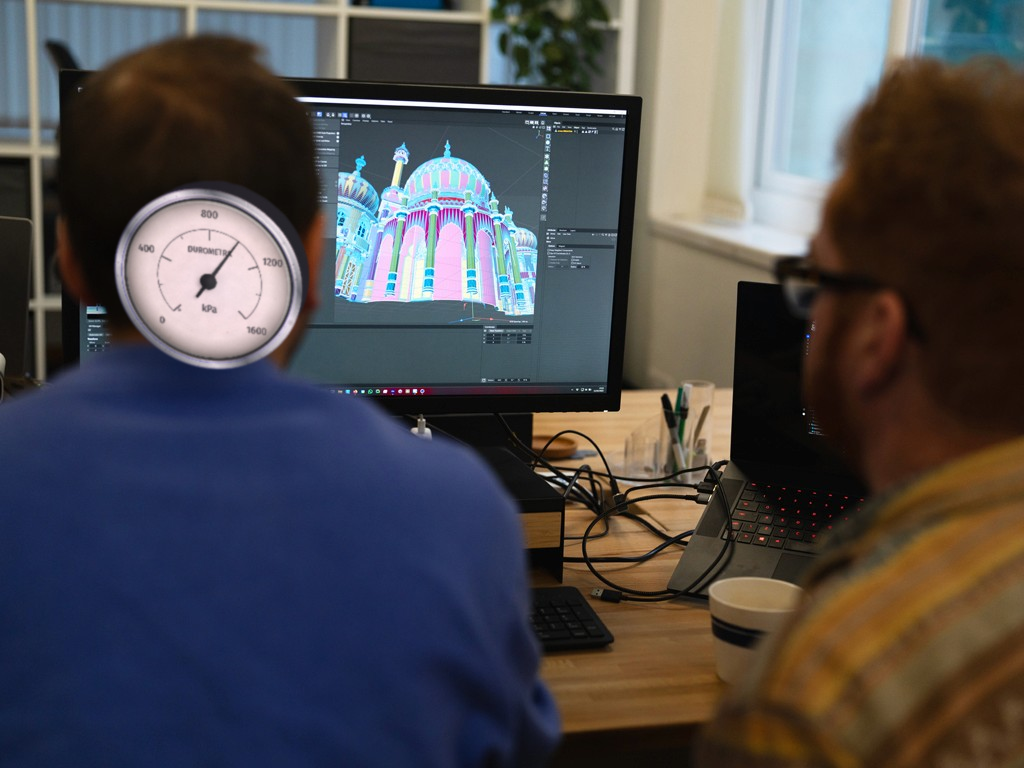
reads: 1000kPa
